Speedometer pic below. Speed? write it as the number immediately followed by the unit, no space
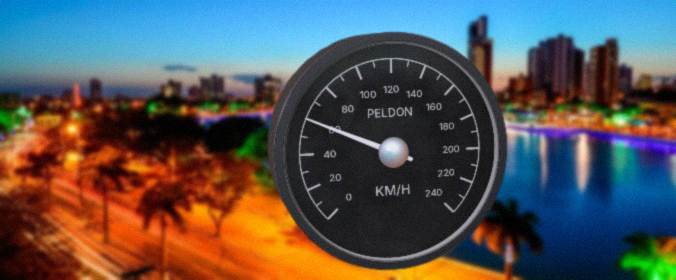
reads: 60km/h
